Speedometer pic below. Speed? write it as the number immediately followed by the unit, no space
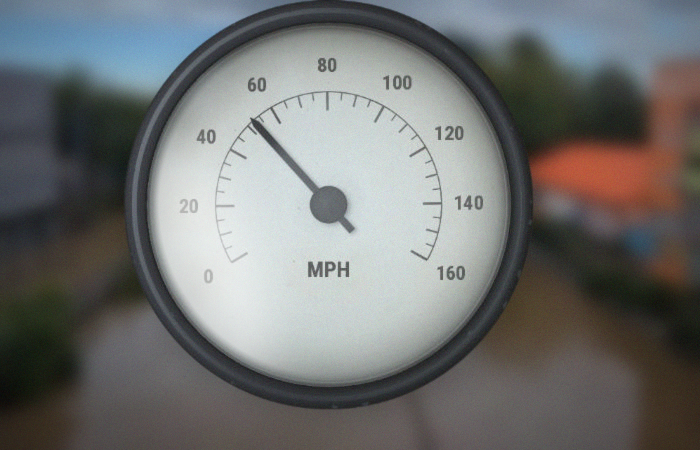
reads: 52.5mph
